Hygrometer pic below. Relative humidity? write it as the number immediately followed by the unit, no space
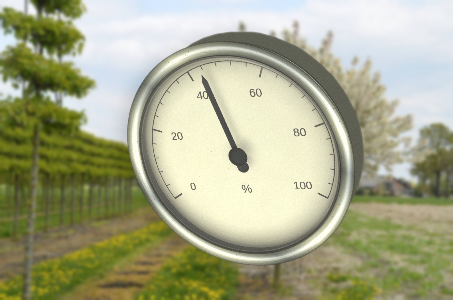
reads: 44%
